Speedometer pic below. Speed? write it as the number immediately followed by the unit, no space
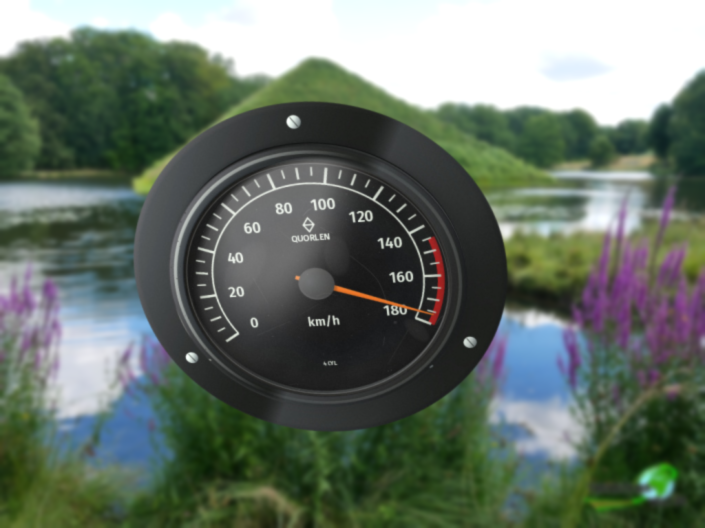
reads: 175km/h
